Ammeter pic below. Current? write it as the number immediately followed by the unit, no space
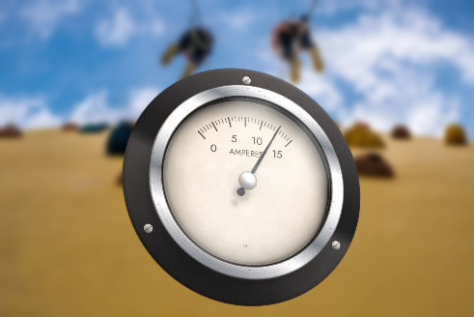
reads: 12.5A
